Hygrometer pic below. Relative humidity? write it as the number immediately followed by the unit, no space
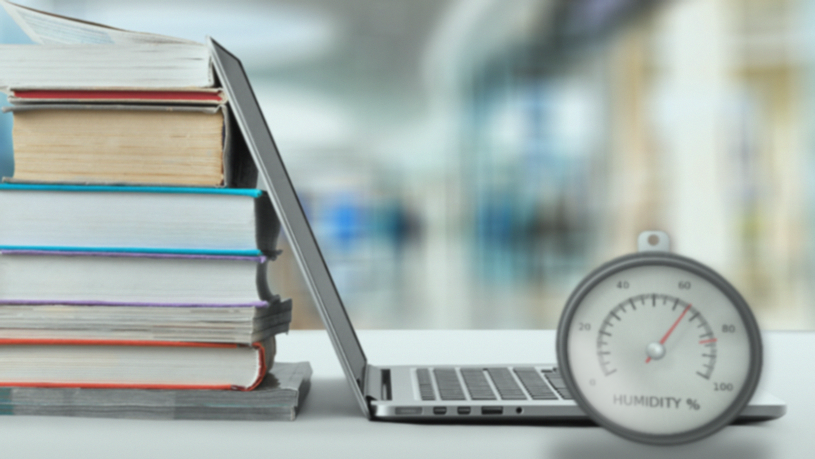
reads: 65%
